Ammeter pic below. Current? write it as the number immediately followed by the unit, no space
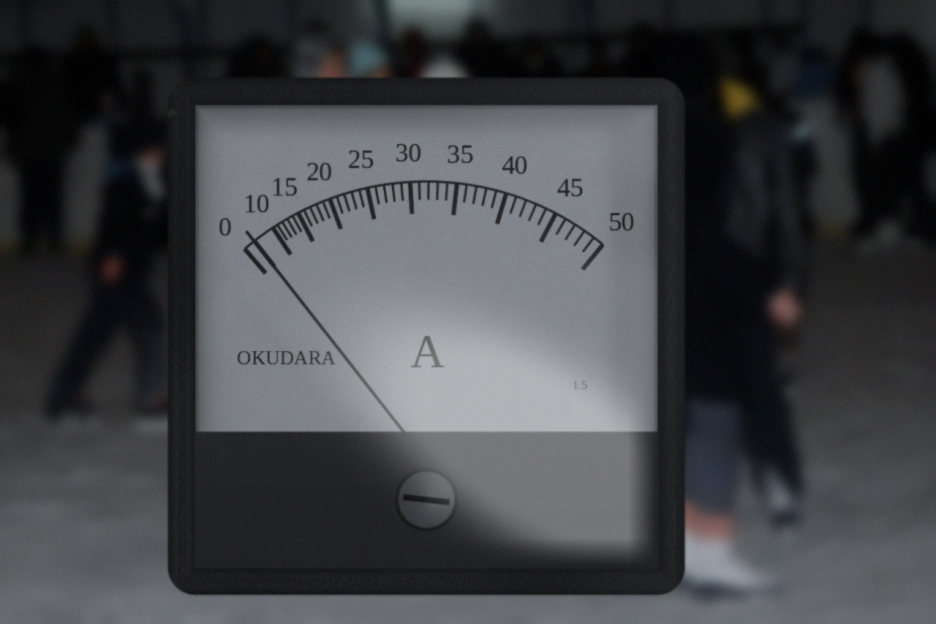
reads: 5A
